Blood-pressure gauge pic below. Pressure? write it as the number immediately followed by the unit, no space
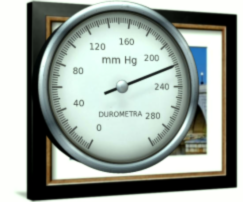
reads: 220mmHg
